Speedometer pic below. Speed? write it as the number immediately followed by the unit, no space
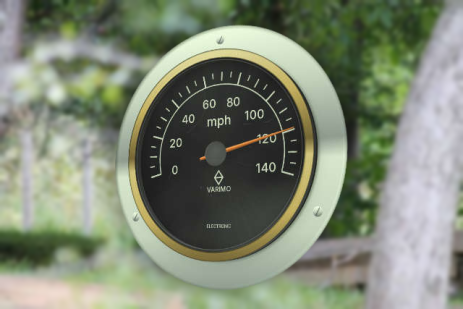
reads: 120mph
